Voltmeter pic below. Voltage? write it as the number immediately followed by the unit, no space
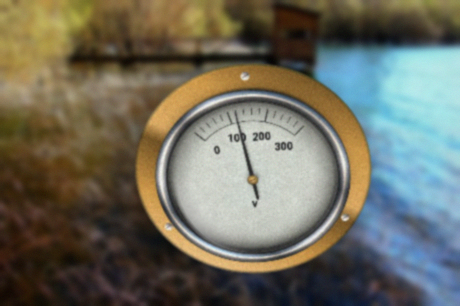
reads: 120V
